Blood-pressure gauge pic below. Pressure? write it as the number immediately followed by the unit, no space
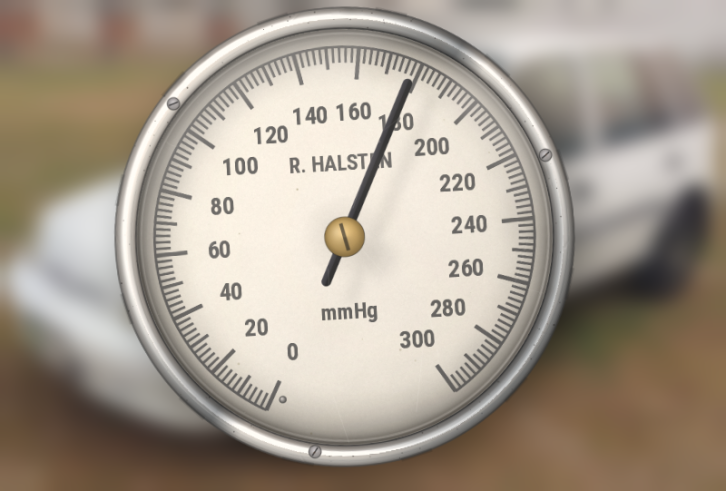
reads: 178mmHg
